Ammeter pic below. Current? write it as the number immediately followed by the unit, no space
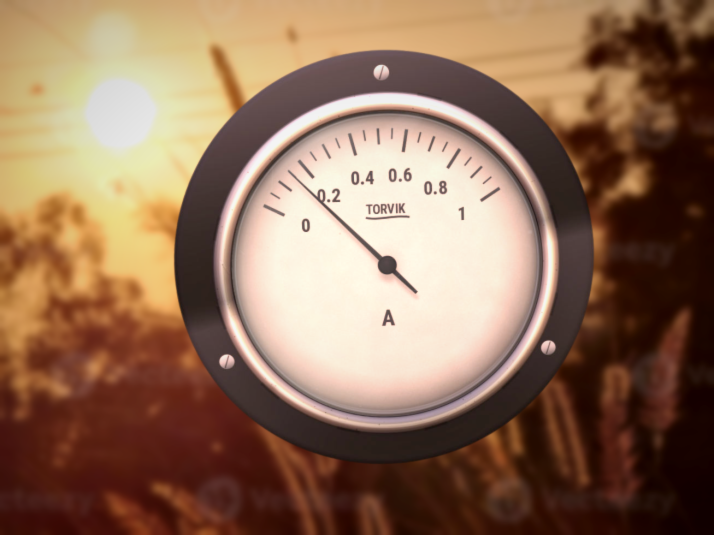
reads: 0.15A
